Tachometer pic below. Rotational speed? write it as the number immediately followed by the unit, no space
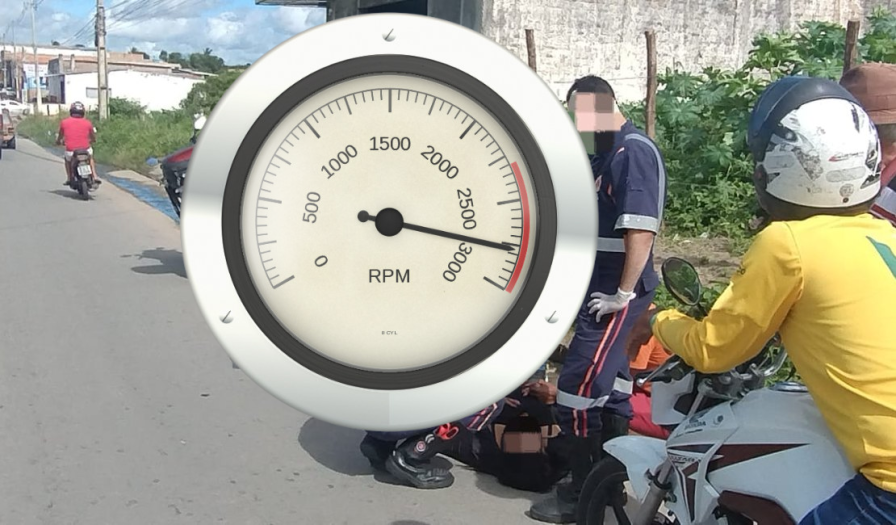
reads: 2775rpm
